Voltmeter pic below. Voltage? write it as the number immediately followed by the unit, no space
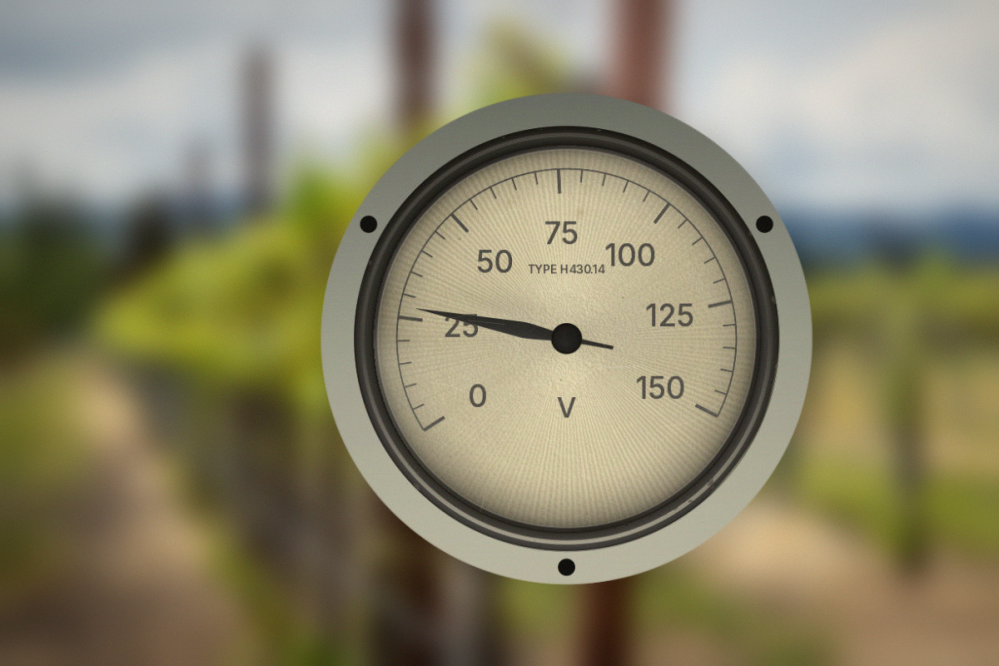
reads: 27.5V
